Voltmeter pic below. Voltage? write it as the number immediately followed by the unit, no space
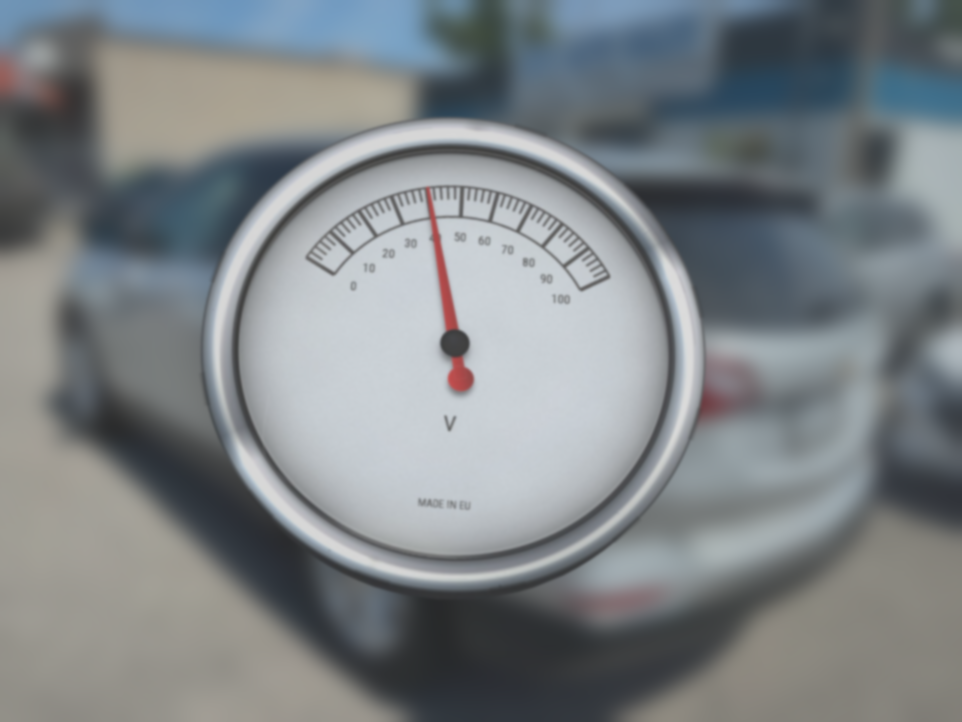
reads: 40V
